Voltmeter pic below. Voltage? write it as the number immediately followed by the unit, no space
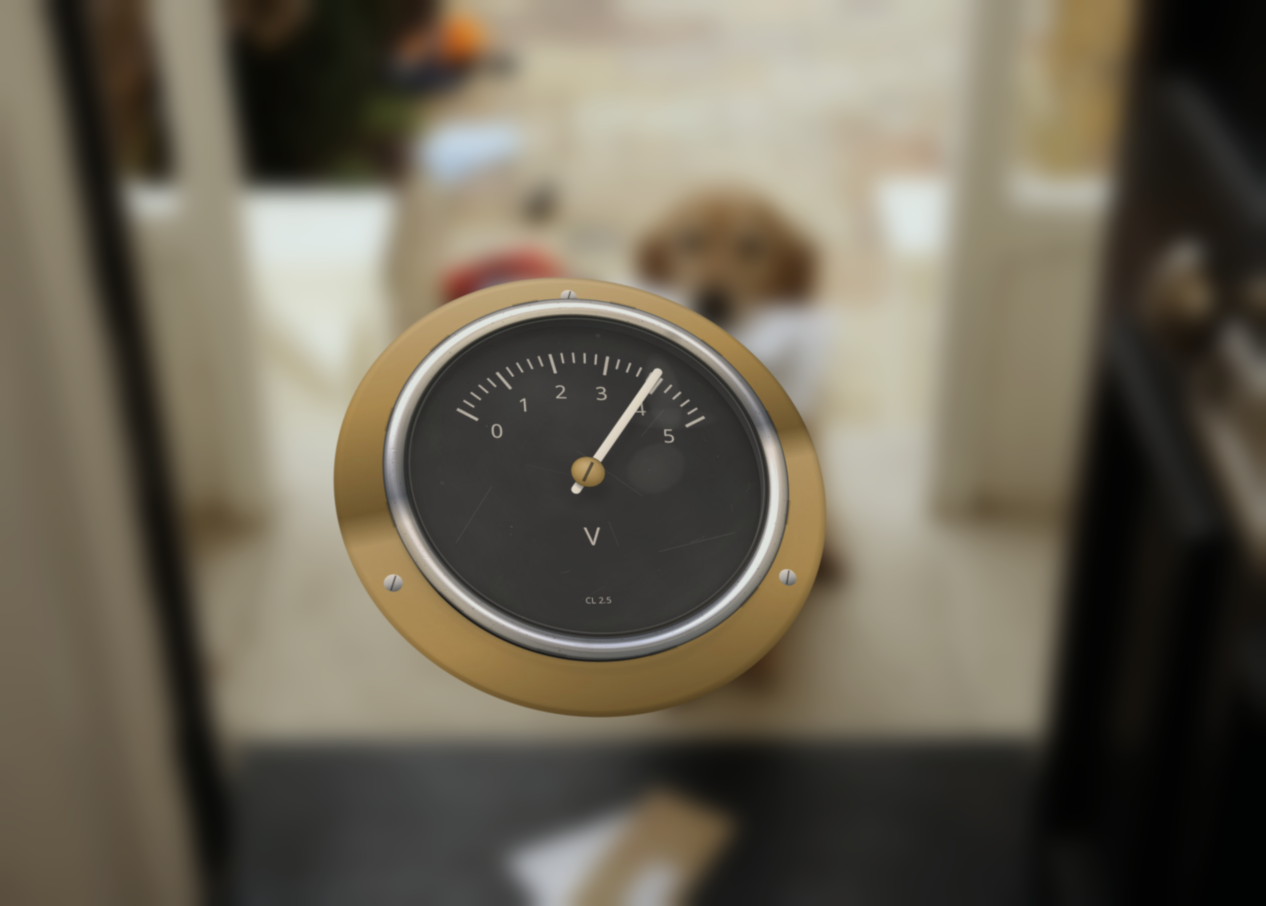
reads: 3.9V
